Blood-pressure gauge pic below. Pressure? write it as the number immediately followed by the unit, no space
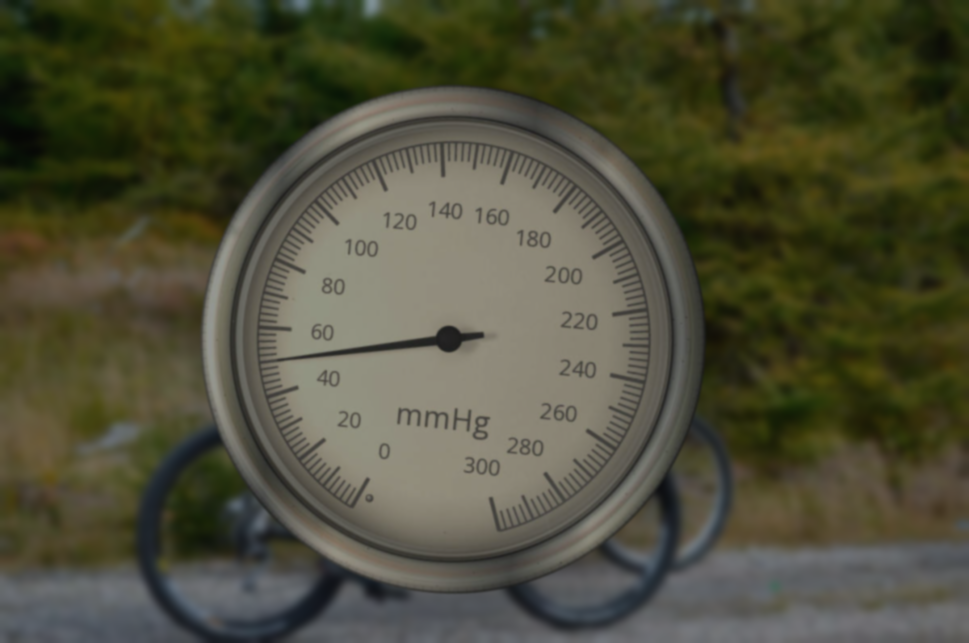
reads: 50mmHg
